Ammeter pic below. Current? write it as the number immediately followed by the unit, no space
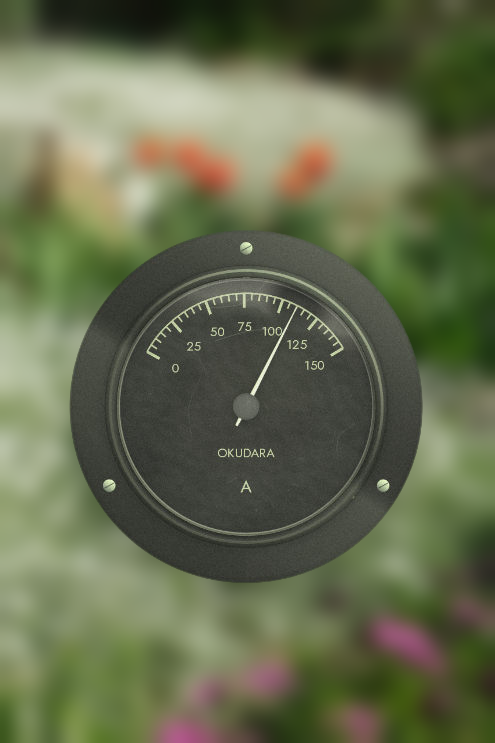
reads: 110A
